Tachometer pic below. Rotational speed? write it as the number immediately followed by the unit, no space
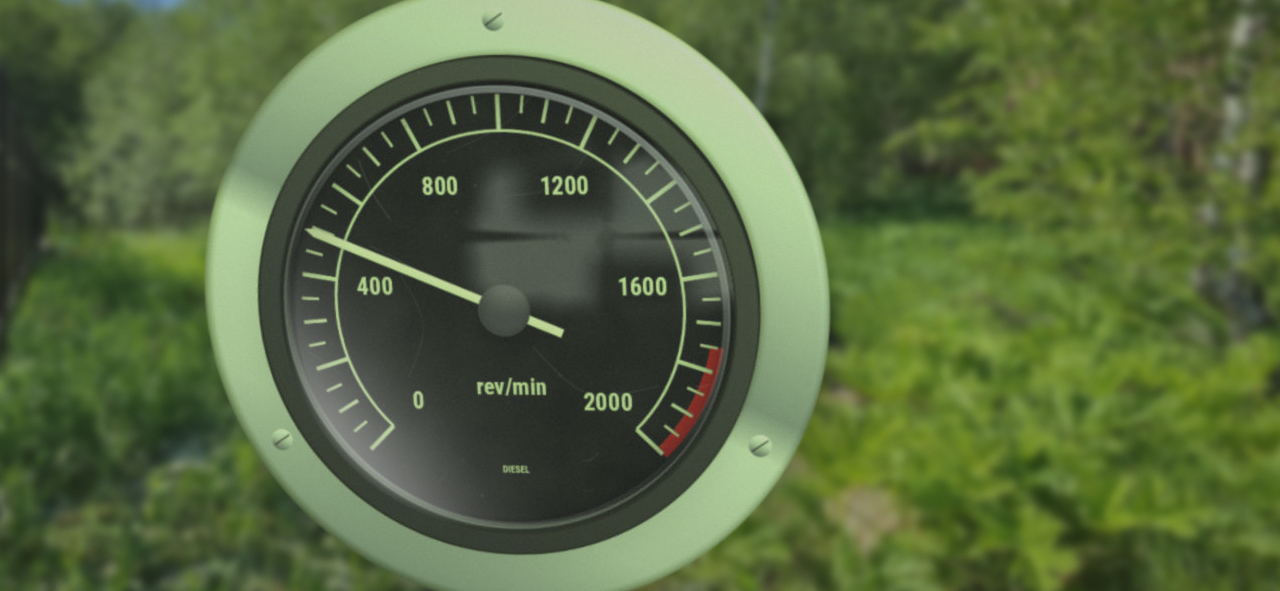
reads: 500rpm
